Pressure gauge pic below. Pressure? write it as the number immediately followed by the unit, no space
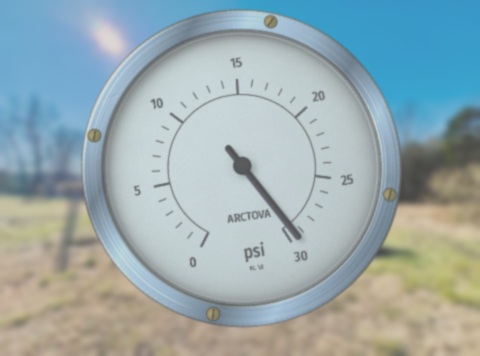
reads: 29.5psi
